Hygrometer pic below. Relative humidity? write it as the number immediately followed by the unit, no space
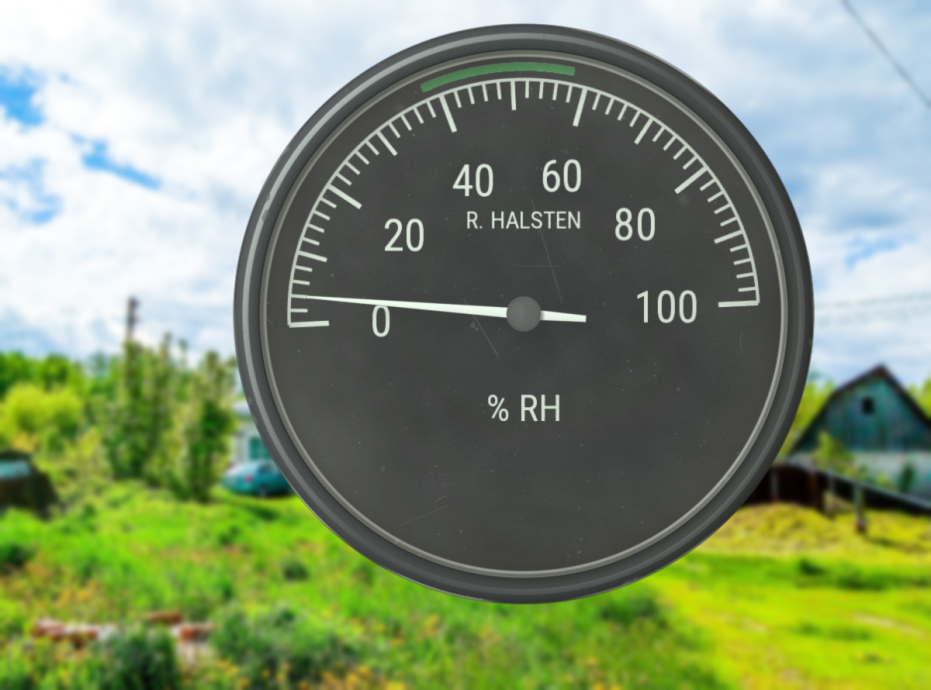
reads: 4%
